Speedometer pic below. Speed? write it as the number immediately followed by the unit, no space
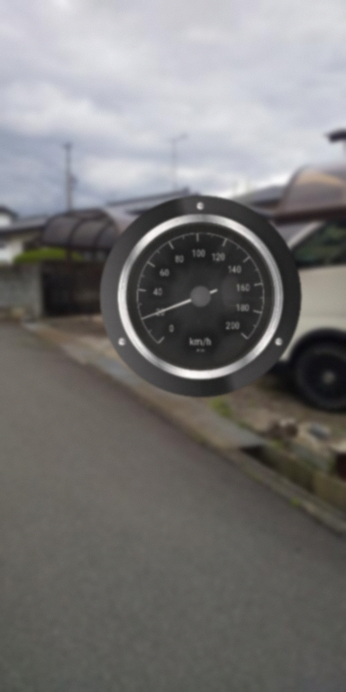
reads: 20km/h
